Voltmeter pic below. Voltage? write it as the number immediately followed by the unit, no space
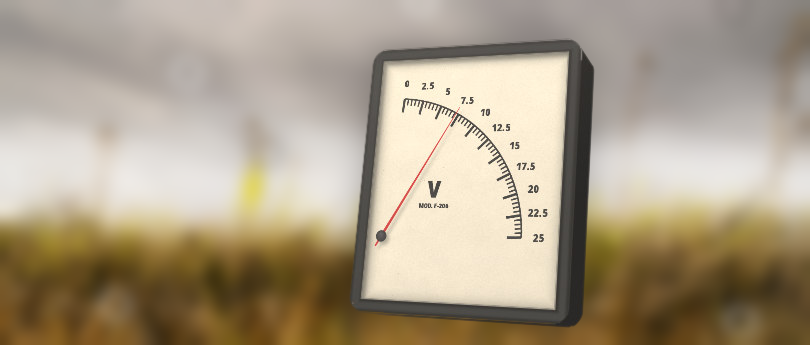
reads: 7.5V
